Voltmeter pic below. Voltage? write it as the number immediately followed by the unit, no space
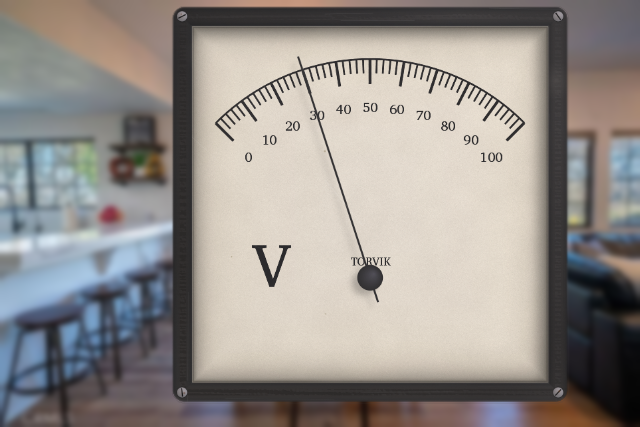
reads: 30V
